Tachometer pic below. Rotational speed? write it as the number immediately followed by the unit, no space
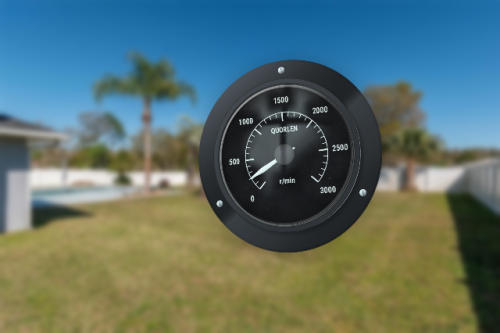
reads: 200rpm
